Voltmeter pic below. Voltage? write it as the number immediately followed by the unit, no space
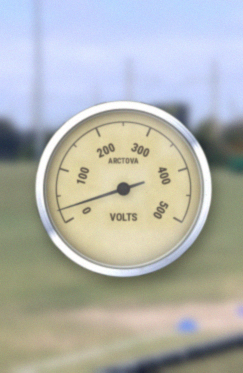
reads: 25V
